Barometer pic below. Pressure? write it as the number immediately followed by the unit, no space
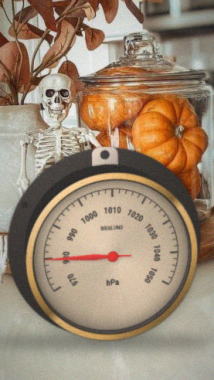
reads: 980hPa
